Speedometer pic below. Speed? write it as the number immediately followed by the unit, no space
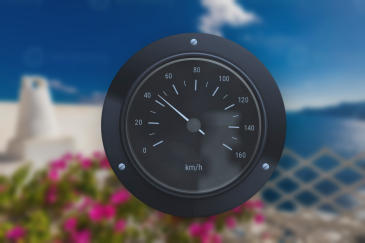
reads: 45km/h
